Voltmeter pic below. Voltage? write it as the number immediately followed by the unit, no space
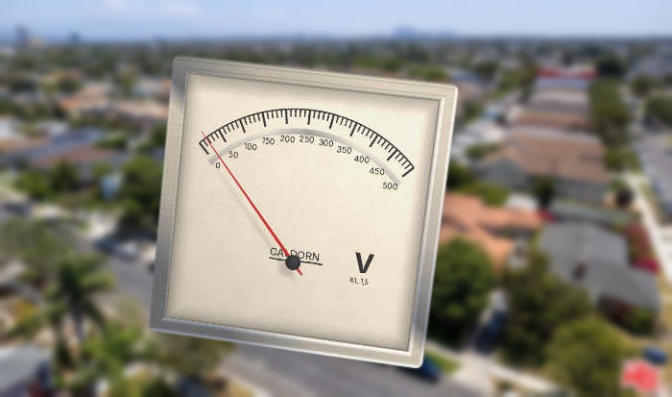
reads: 20V
